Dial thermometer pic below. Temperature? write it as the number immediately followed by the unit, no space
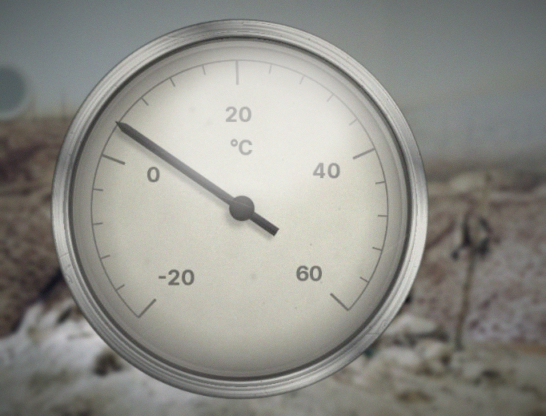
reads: 4°C
